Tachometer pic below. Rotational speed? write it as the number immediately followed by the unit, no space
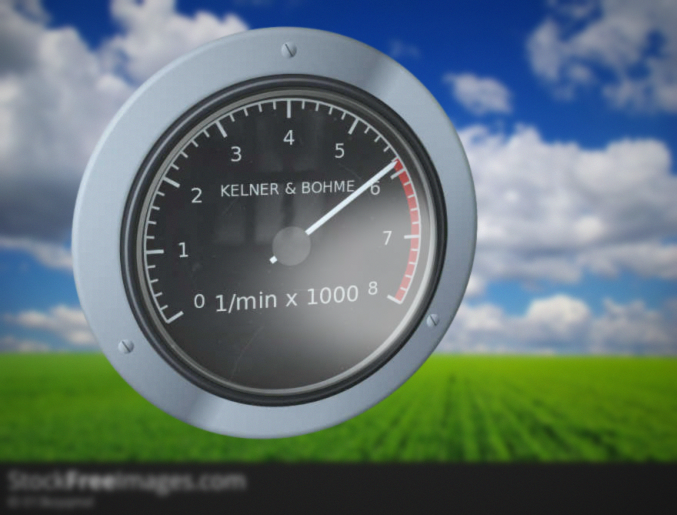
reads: 5800rpm
